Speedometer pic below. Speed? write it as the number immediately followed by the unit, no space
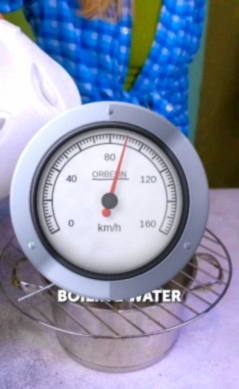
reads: 90km/h
